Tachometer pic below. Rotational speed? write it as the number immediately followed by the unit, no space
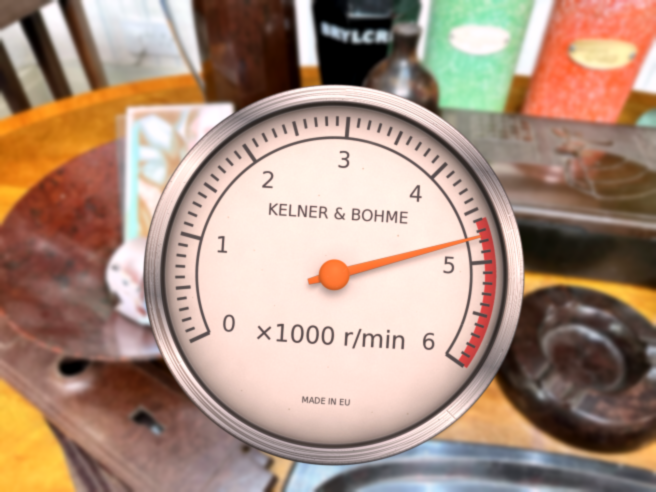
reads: 4750rpm
